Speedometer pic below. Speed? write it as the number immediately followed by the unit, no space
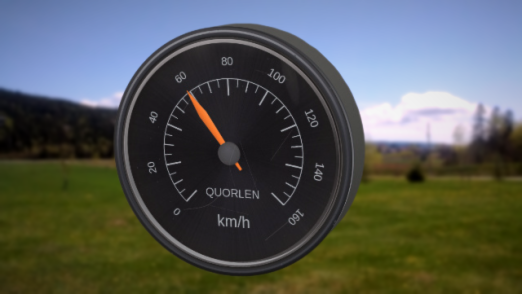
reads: 60km/h
